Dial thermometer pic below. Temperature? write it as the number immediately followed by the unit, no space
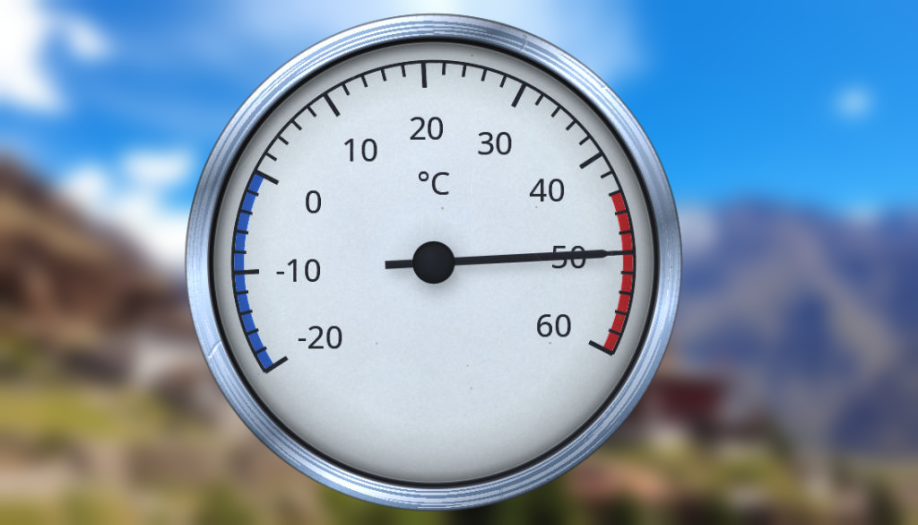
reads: 50°C
